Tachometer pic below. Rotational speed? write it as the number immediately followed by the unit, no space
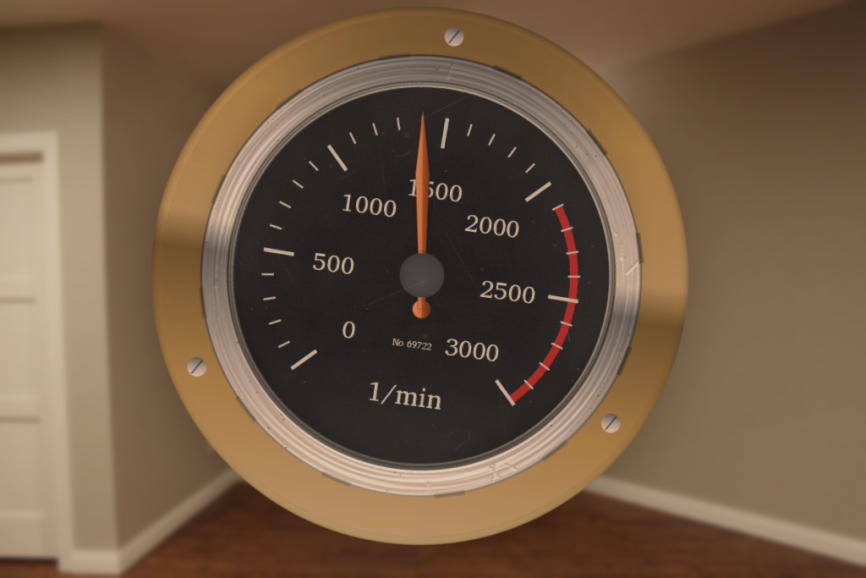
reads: 1400rpm
